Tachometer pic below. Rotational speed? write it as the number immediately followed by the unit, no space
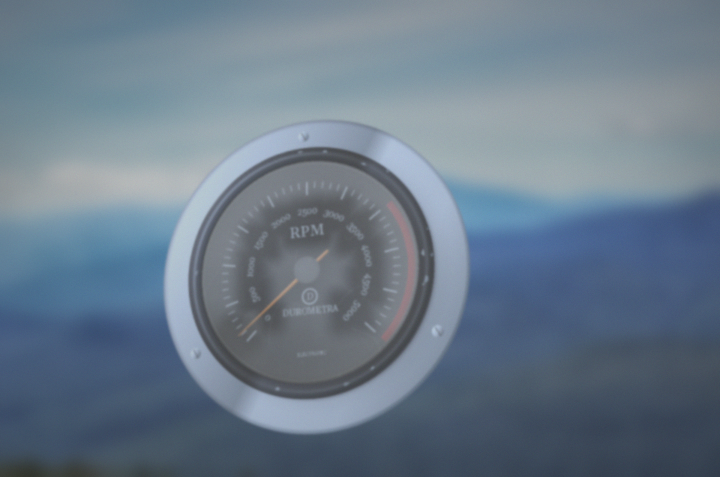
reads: 100rpm
